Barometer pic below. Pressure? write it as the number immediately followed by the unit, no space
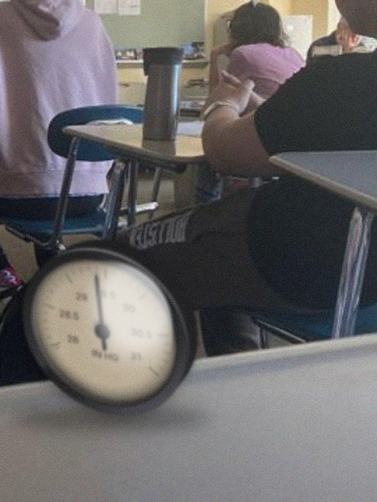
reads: 29.4inHg
